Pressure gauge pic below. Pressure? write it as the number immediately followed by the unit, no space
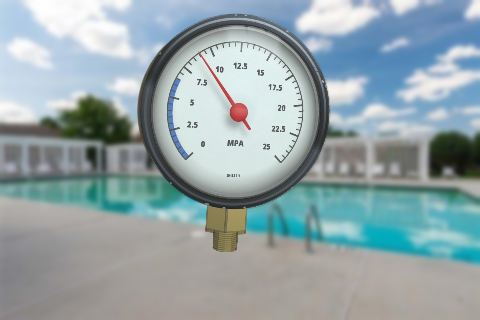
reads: 9MPa
